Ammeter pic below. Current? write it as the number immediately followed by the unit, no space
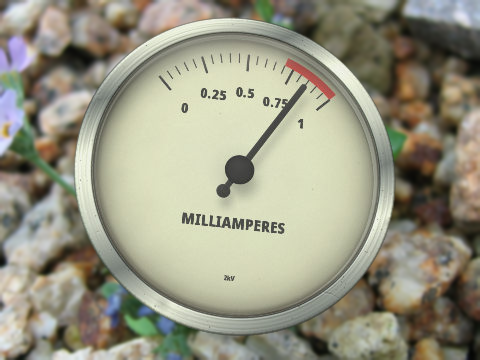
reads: 0.85mA
